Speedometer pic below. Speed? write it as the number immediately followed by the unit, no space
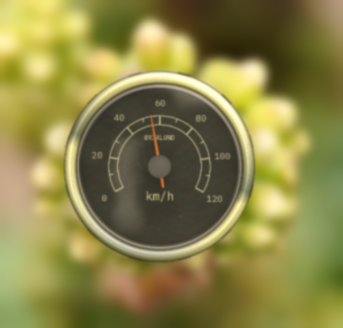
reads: 55km/h
